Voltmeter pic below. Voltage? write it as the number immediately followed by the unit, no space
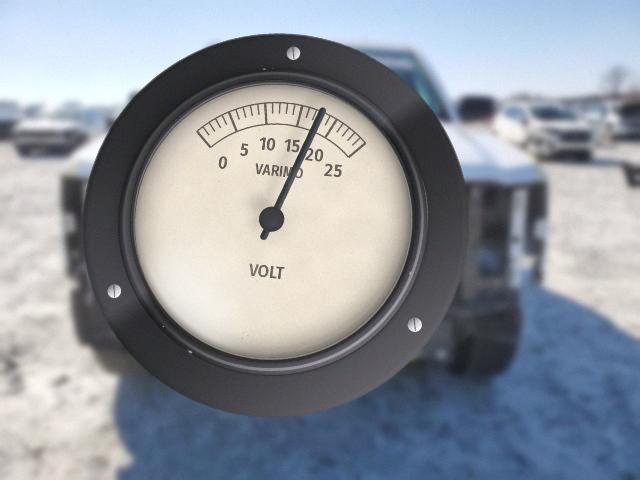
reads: 18V
